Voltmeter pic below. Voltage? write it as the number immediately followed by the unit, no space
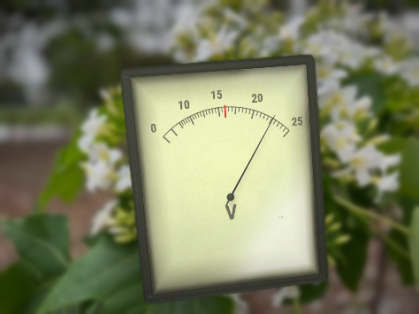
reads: 22.5V
